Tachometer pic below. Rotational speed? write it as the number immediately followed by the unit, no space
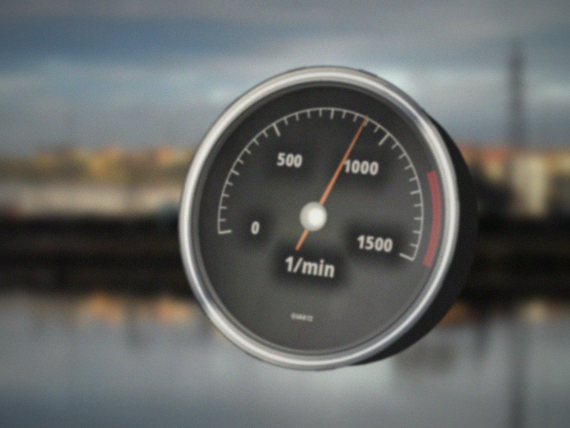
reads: 900rpm
